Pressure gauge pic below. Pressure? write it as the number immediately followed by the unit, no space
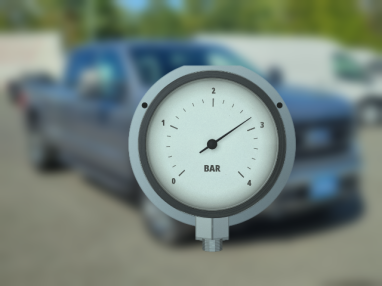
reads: 2.8bar
